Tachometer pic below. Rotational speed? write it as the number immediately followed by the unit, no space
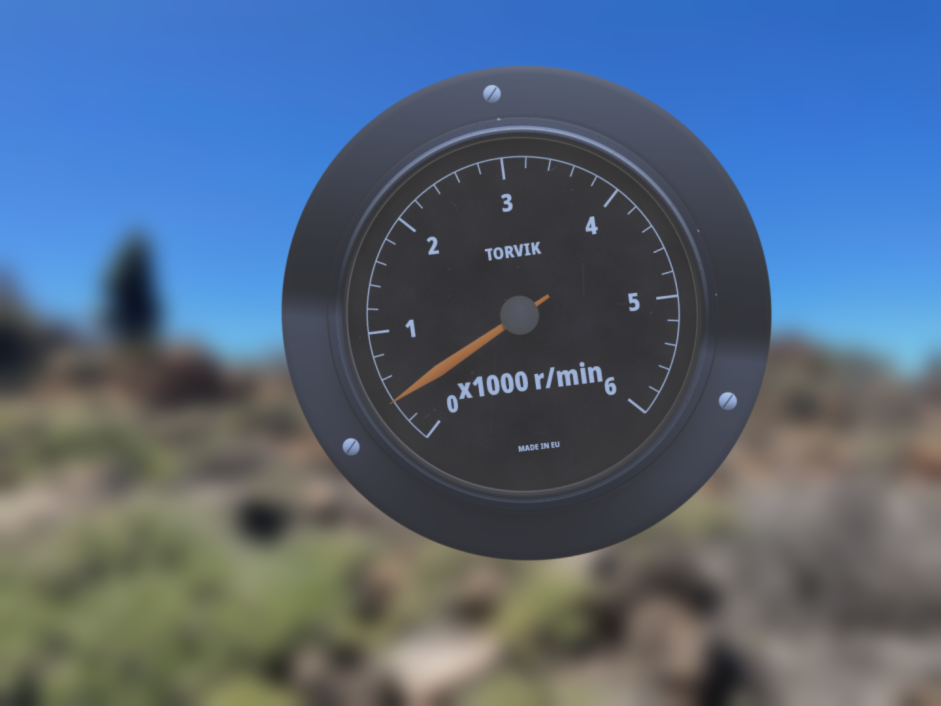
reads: 400rpm
